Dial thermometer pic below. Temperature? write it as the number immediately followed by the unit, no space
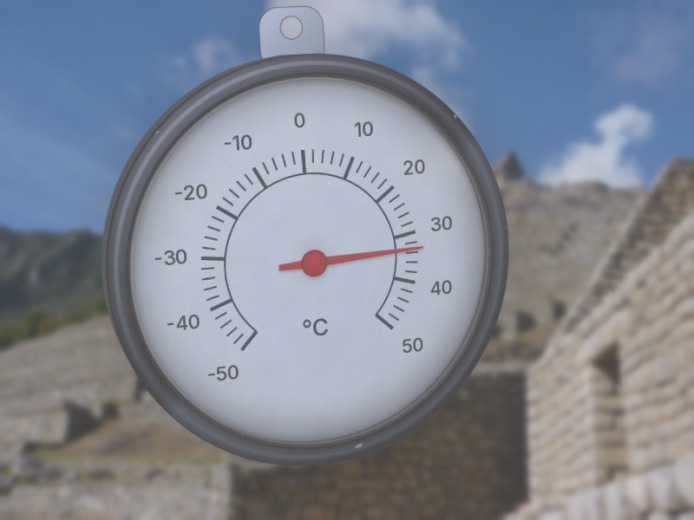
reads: 33°C
